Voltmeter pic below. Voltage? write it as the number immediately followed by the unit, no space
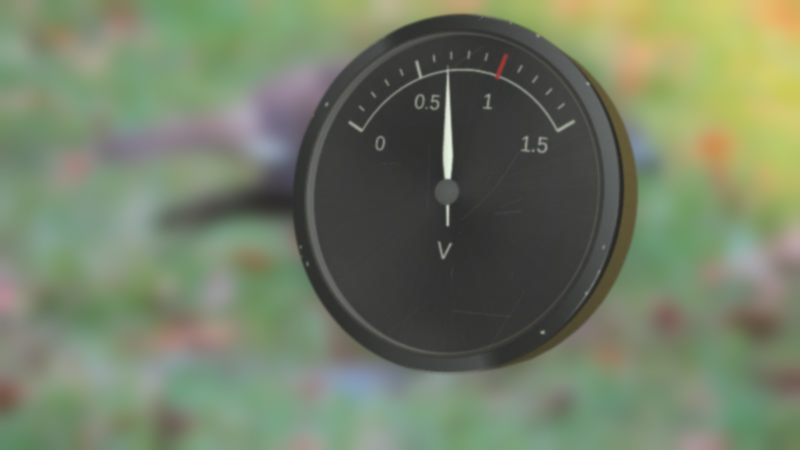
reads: 0.7V
